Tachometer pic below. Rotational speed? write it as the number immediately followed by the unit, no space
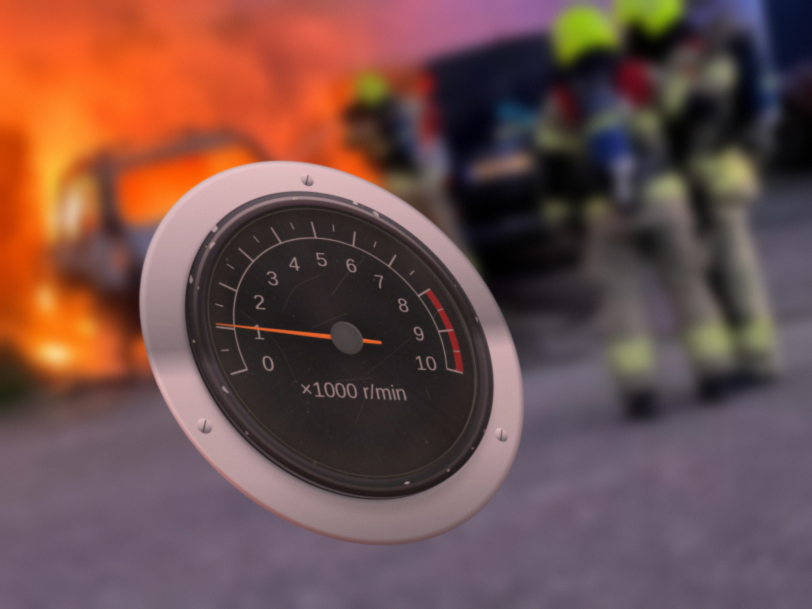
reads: 1000rpm
